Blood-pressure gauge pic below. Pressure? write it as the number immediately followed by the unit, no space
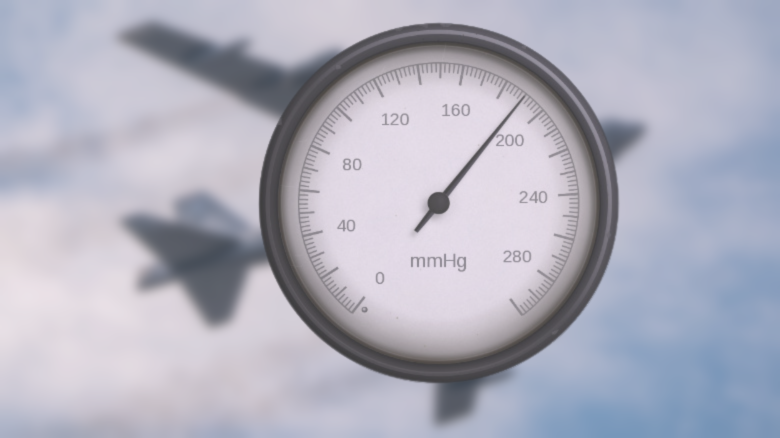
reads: 190mmHg
